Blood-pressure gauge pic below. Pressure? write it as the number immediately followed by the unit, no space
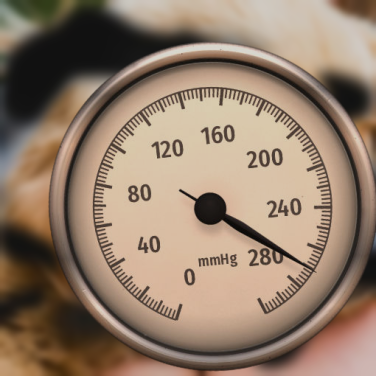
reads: 270mmHg
